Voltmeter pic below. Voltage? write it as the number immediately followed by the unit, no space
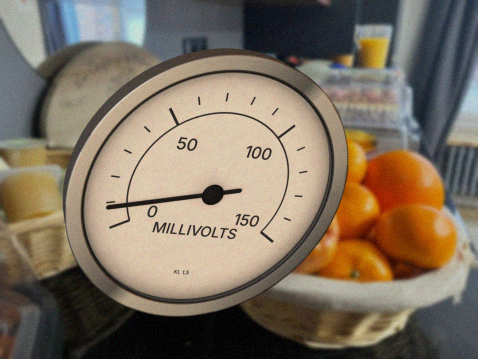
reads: 10mV
